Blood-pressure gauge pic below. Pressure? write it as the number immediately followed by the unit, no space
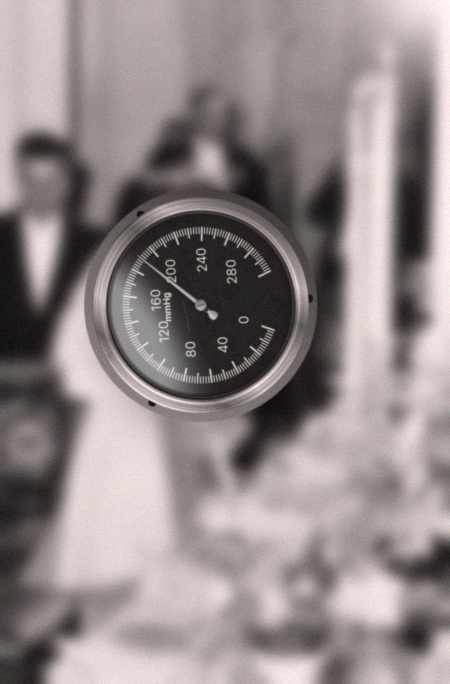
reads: 190mmHg
